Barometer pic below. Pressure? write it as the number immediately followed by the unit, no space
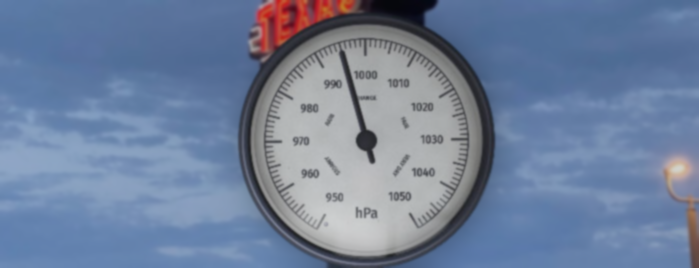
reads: 995hPa
